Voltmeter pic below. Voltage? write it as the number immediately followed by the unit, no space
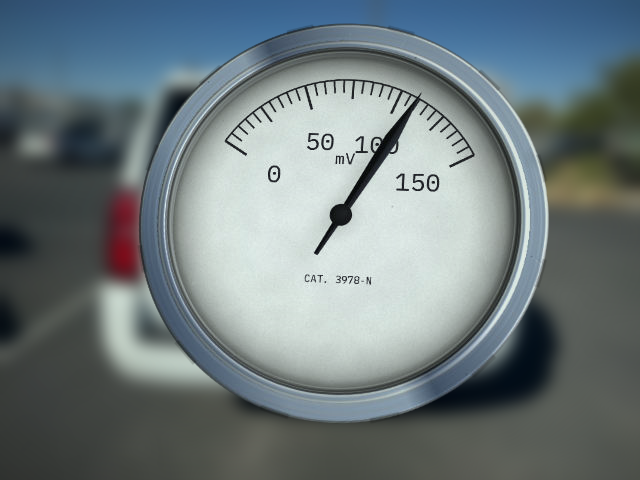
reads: 110mV
